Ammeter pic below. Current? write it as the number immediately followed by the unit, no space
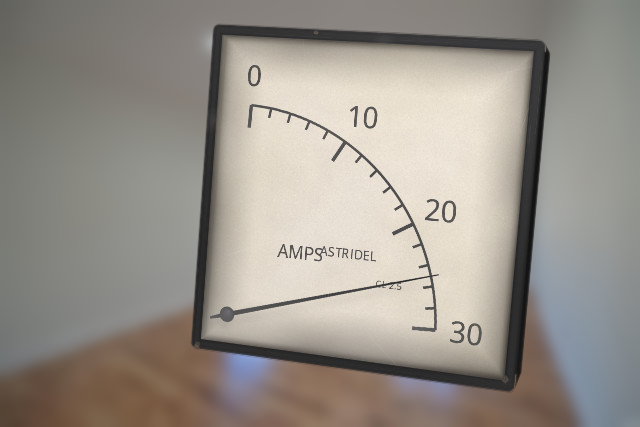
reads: 25A
